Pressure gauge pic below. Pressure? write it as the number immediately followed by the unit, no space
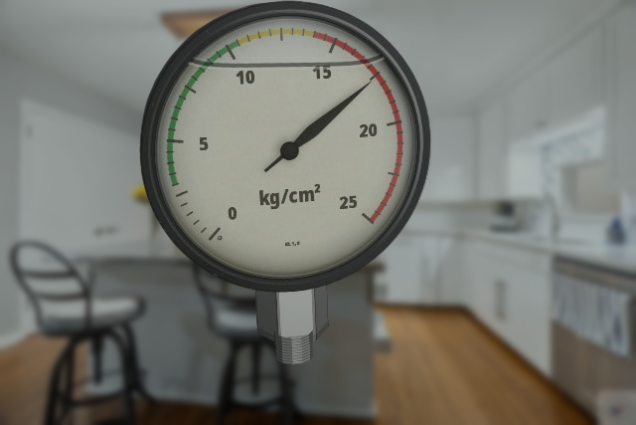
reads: 17.5kg/cm²
